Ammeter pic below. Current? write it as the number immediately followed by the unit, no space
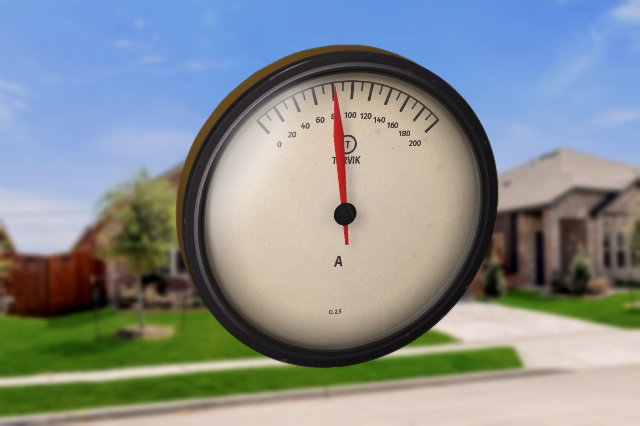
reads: 80A
